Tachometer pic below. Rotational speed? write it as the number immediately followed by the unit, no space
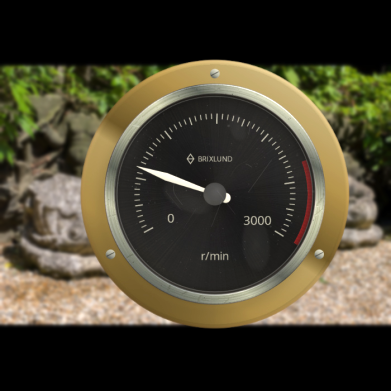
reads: 600rpm
